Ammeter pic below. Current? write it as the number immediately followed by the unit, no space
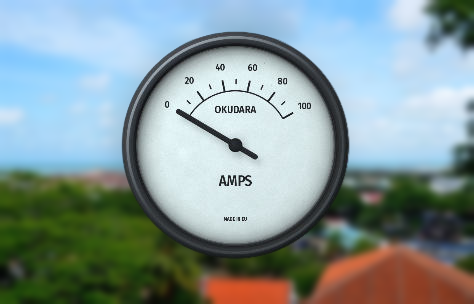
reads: 0A
